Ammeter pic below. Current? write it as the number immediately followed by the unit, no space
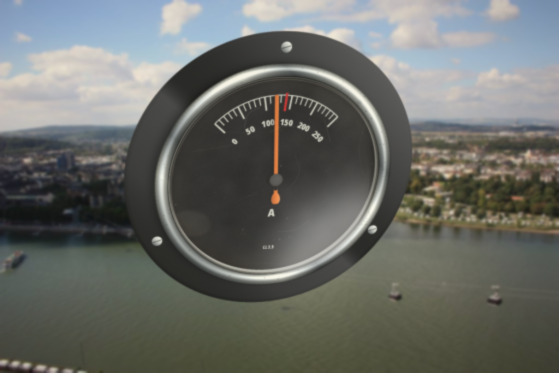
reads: 120A
